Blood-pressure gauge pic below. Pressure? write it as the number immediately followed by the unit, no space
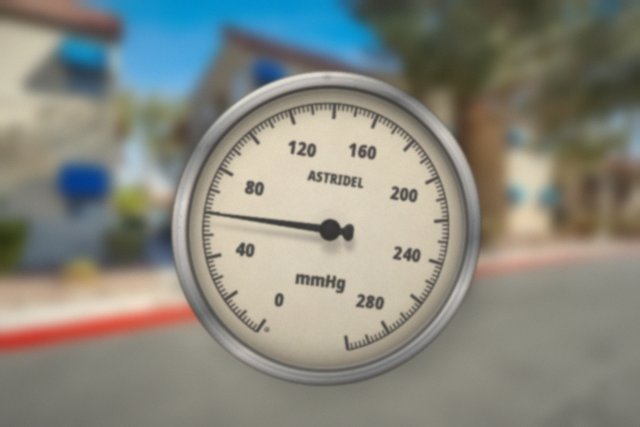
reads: 60mmHg
